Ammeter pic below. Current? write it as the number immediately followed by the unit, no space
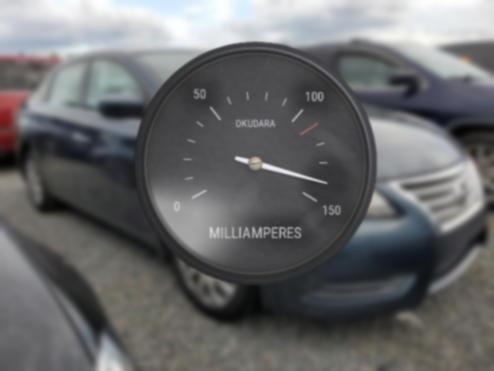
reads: 140mA
